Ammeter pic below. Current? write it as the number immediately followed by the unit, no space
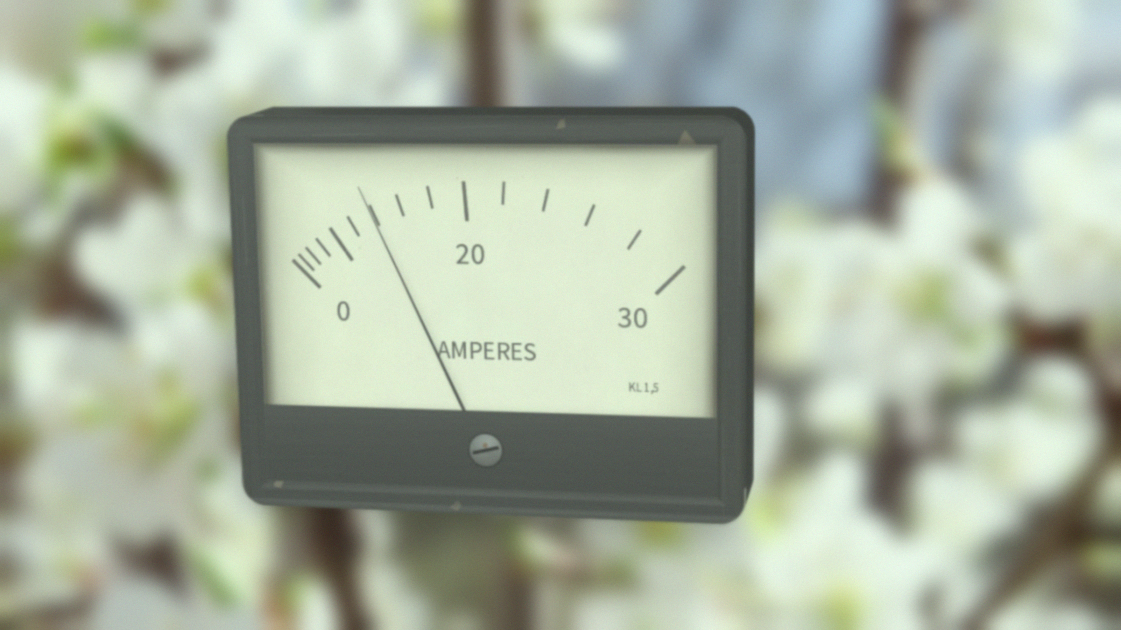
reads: 14A
